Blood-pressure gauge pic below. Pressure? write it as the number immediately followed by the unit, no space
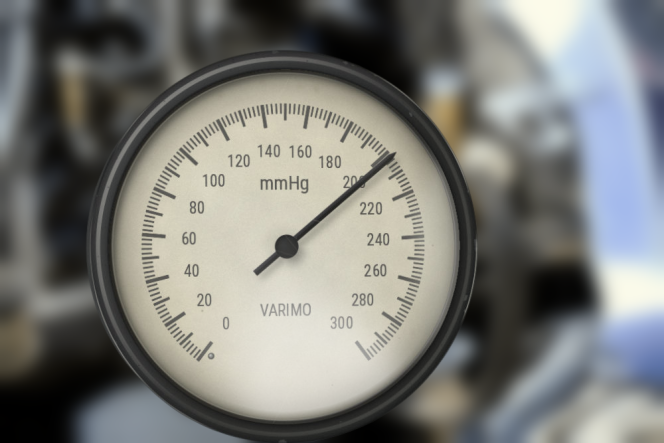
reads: 202mmHg
